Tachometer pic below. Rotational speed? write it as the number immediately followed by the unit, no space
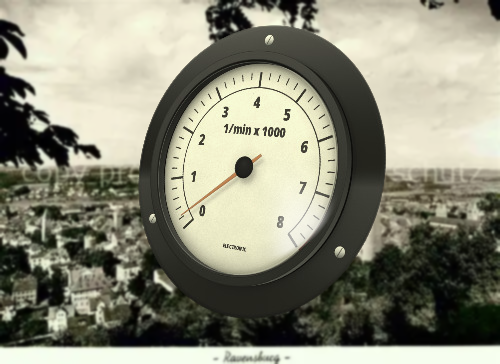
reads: 200rpm
